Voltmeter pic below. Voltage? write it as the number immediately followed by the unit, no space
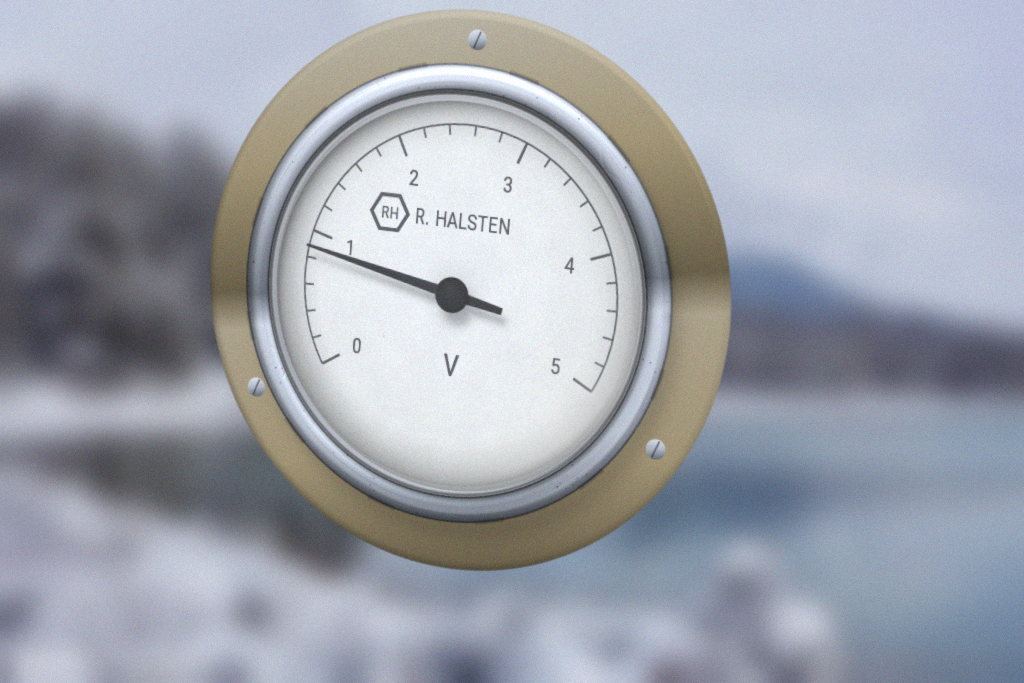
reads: 0.9V
